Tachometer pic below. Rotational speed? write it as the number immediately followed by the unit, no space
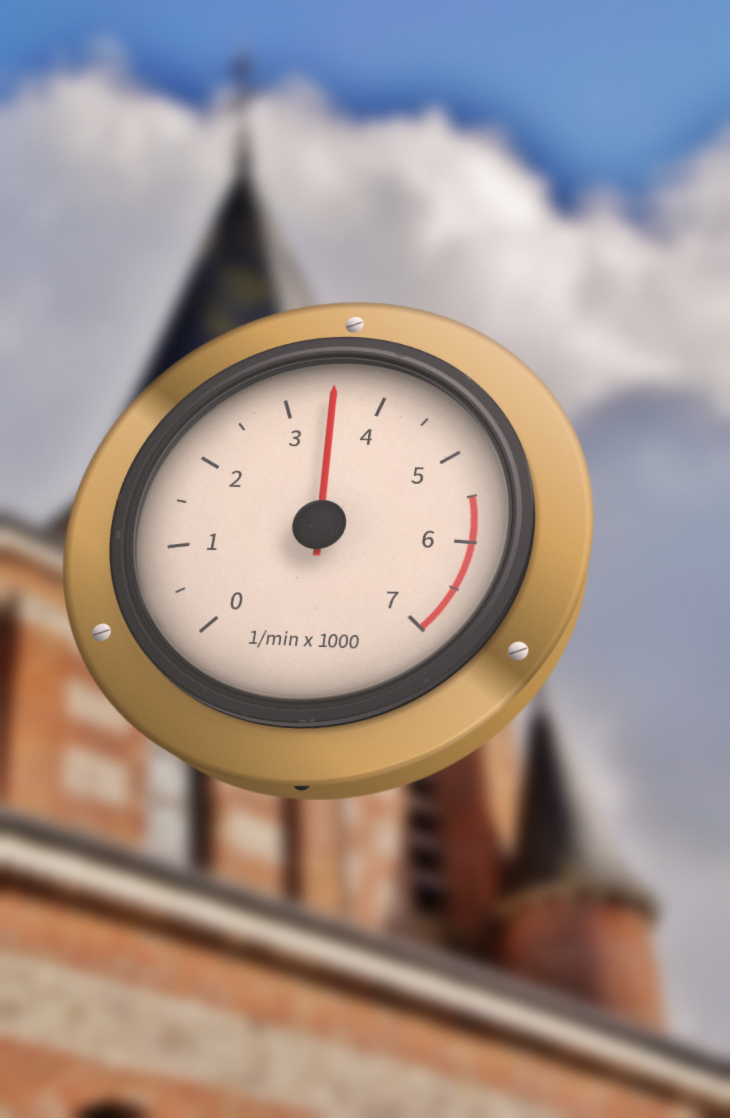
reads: 3500rpm
